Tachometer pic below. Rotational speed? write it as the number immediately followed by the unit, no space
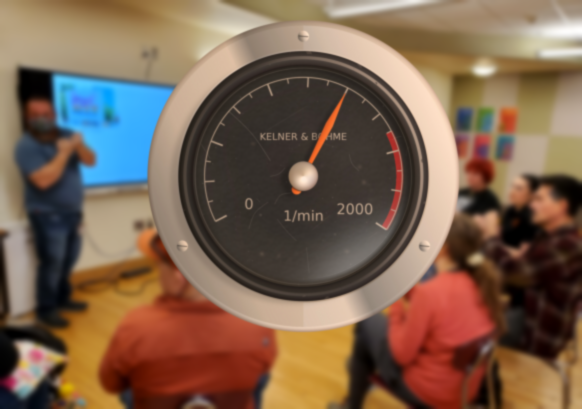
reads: 1200rpm
